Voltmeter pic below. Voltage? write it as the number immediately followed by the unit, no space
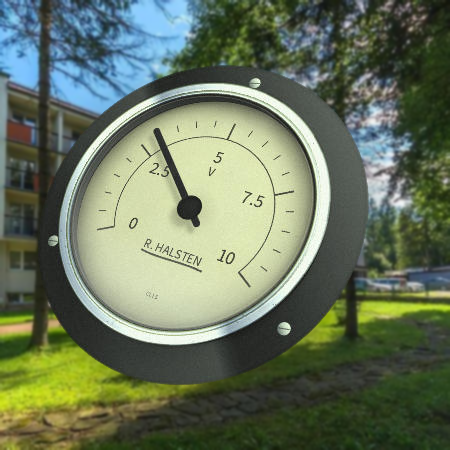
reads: 3V
